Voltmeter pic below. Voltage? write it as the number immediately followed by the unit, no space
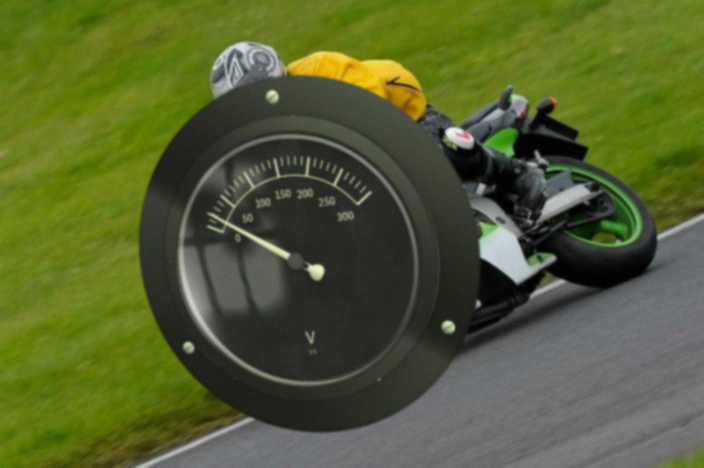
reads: 20V
